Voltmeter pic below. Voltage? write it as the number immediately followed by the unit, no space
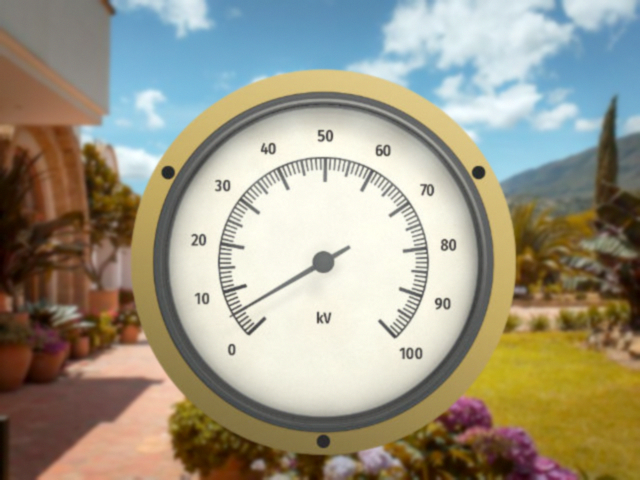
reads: 5kV
